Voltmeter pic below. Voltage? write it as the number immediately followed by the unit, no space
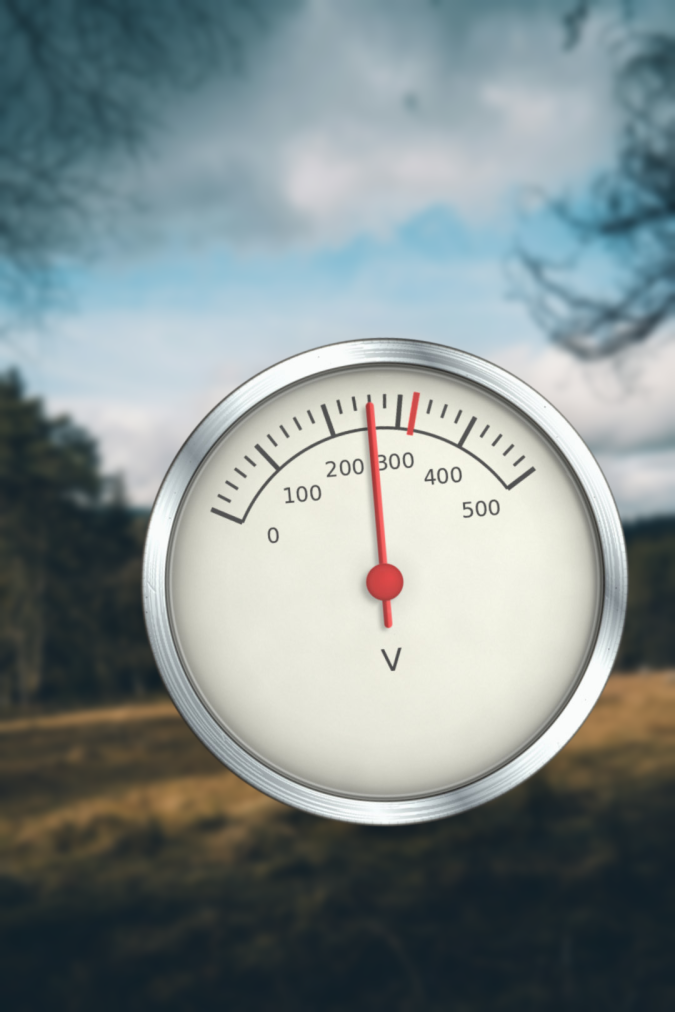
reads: 260V
